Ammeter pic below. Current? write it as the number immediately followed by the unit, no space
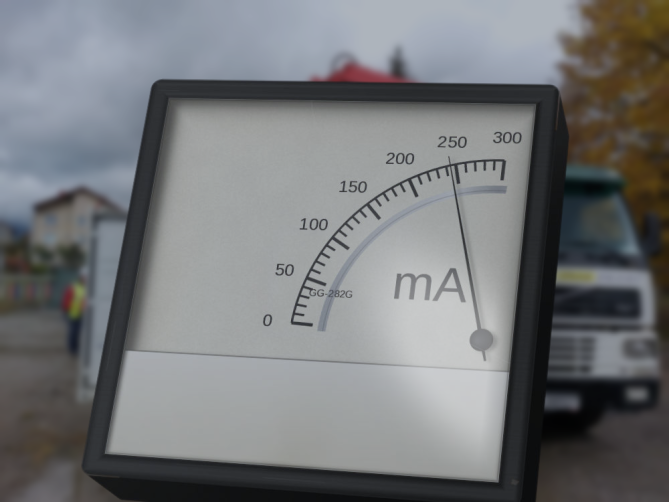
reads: 245mA
